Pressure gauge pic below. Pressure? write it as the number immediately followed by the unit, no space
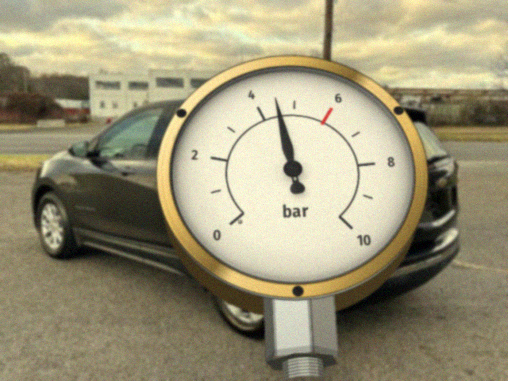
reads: 4.5bar
